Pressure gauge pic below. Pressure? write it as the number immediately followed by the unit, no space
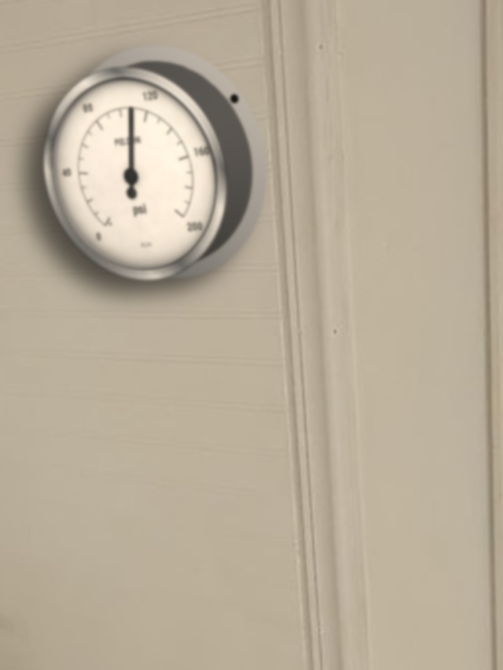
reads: 110psi
